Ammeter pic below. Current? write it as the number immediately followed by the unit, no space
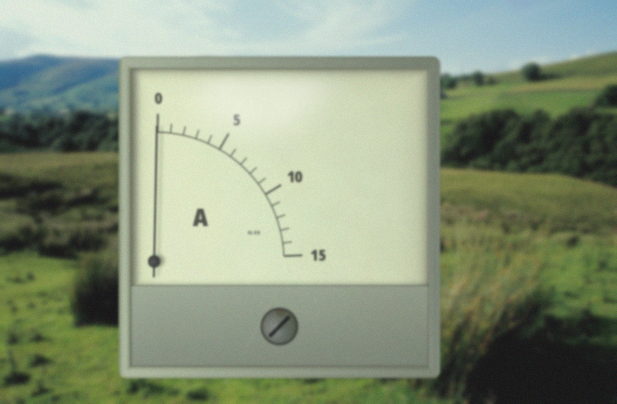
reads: 0A
